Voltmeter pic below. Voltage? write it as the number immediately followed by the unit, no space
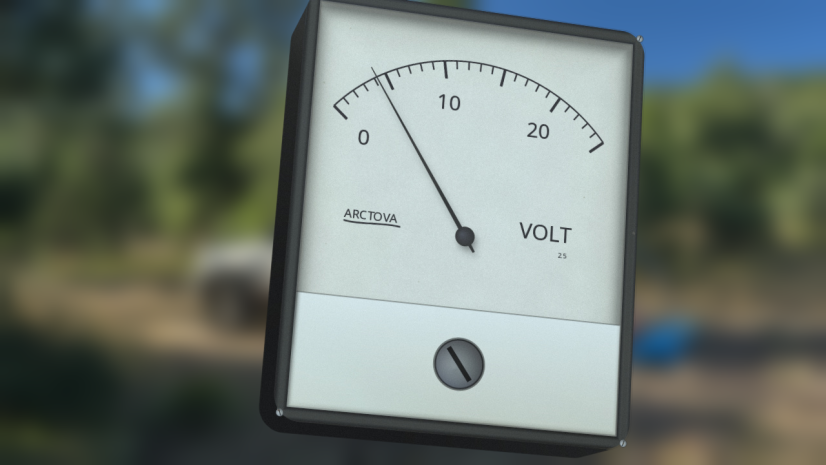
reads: 4V
